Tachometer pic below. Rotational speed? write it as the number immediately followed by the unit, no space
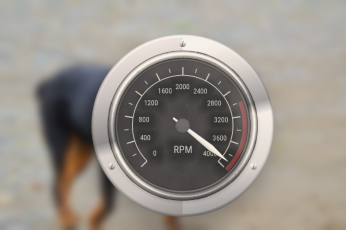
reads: 3900rpm
